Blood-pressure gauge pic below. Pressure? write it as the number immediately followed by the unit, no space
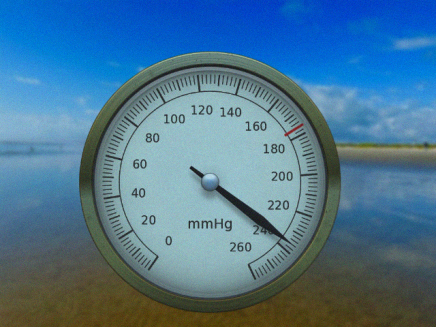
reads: 236mmHg
